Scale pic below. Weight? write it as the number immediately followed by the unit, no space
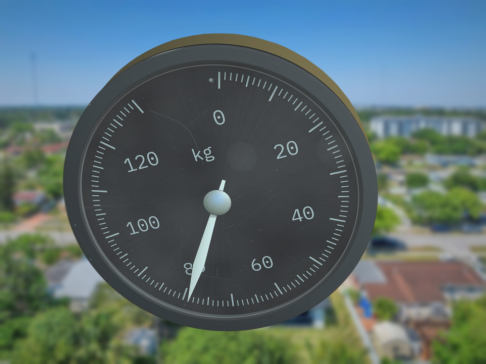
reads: 79kg
